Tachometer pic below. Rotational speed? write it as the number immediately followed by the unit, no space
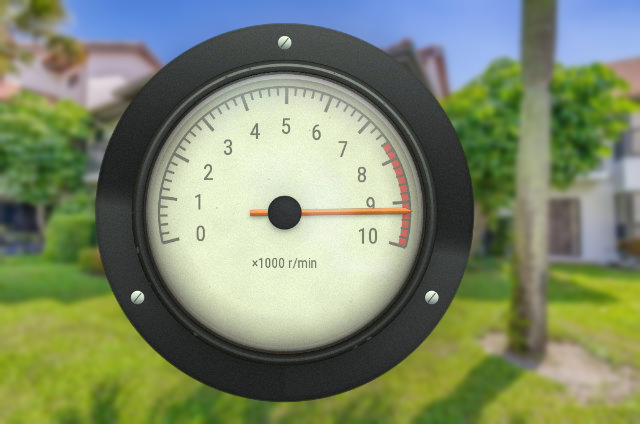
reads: 9200rpm
